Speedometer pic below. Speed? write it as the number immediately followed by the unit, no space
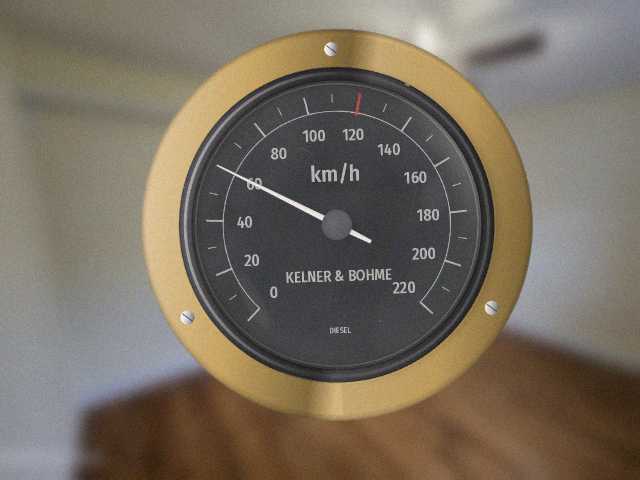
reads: 60km/h
